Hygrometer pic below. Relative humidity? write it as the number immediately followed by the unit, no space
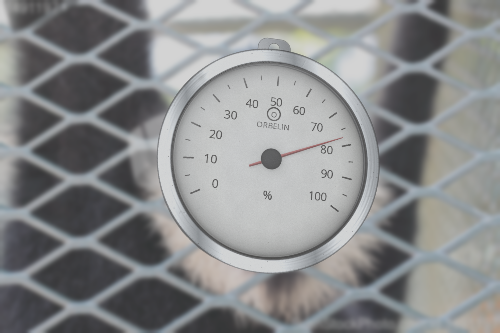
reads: 77.5%
